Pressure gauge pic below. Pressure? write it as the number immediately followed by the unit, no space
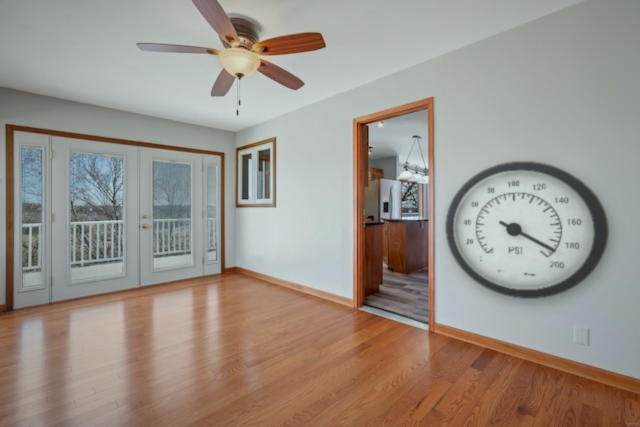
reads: 190psi
